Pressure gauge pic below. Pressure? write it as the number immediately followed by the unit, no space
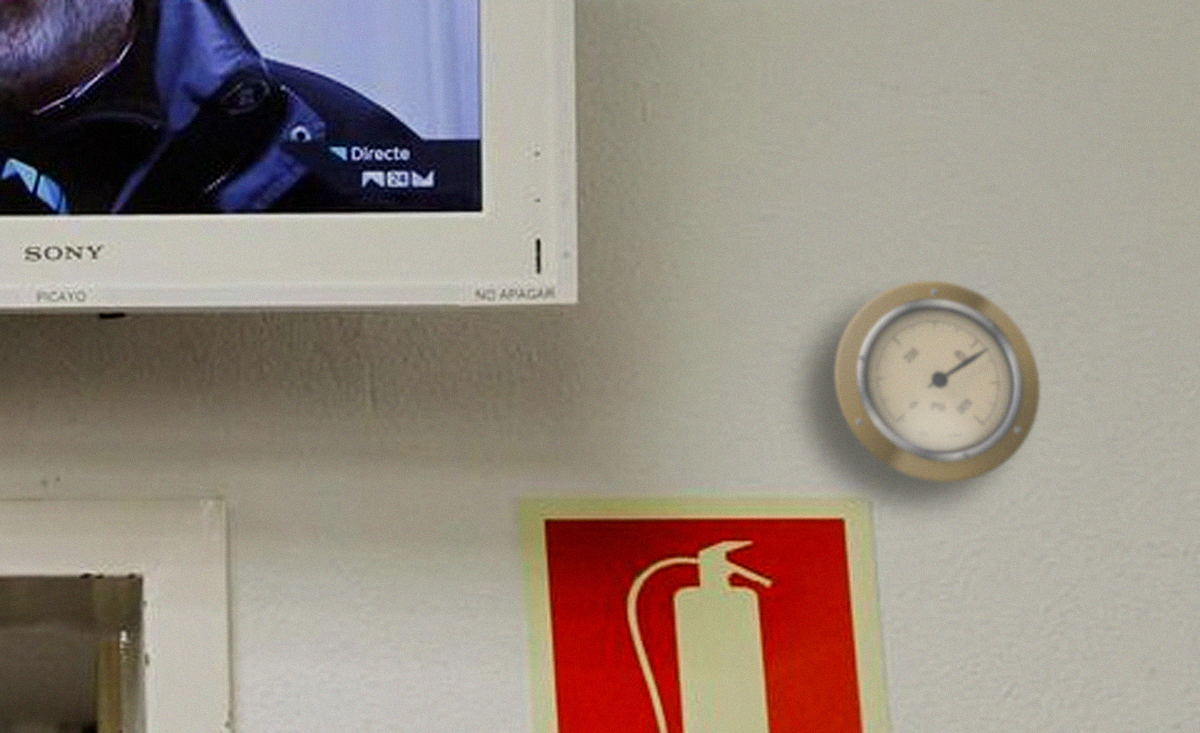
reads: 425psi
